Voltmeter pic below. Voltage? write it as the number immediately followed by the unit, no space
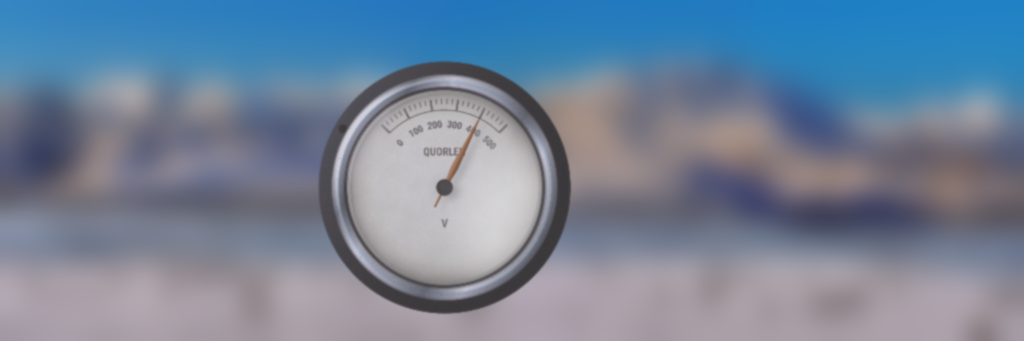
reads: 400V
